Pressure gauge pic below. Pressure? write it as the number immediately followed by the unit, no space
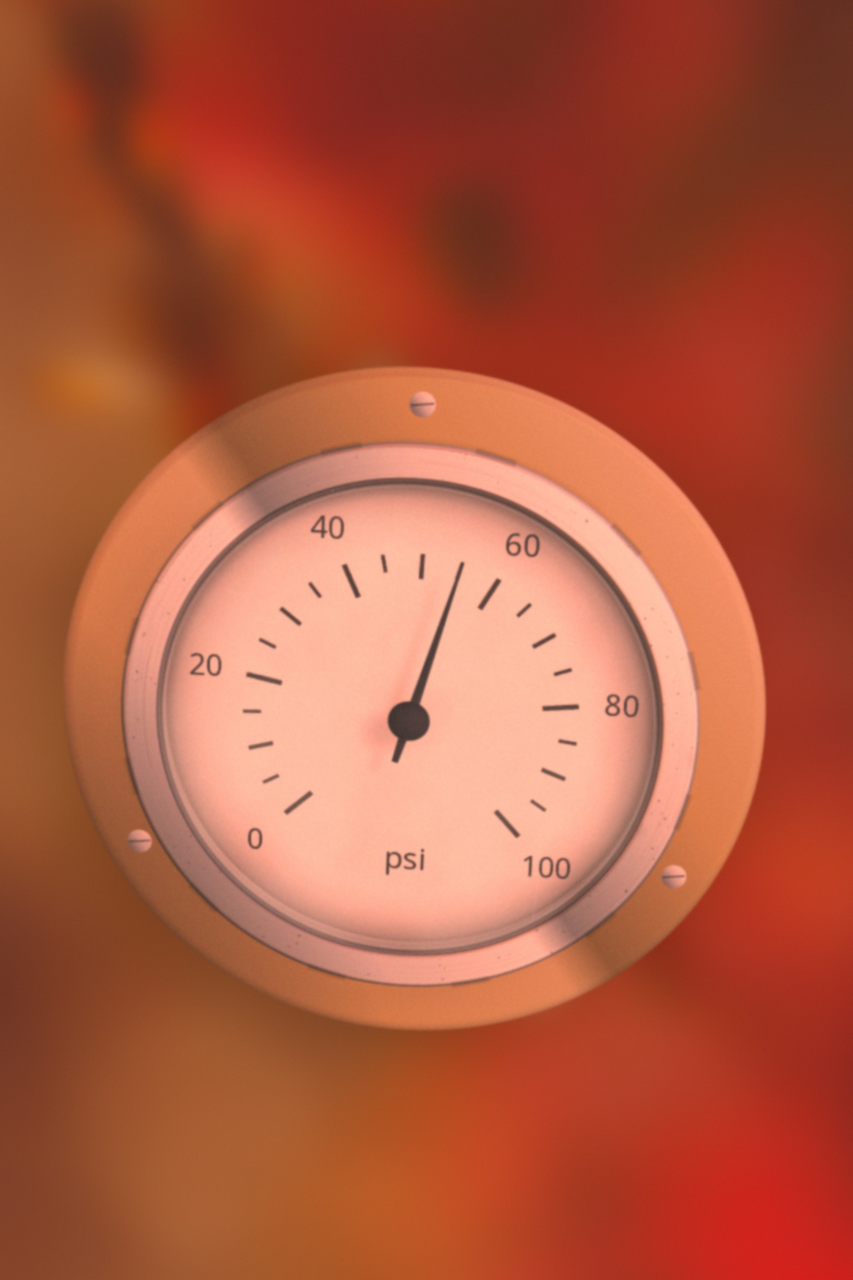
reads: 55psi
